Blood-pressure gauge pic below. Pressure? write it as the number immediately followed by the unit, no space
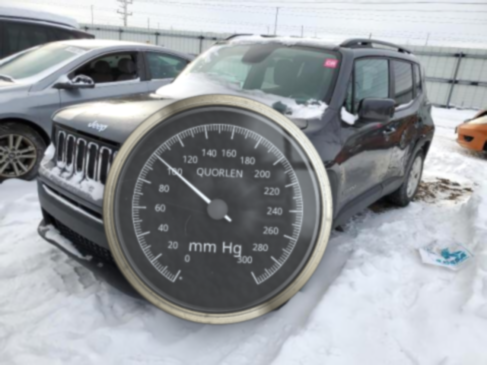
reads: 100mmHg
